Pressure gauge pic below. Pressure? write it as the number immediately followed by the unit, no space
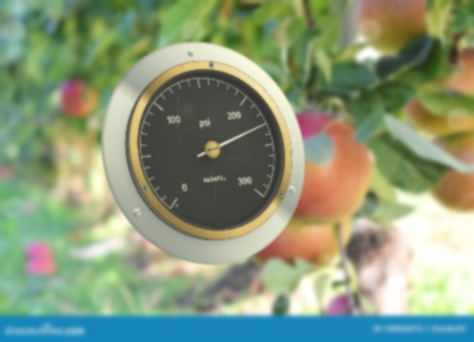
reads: 230psi
